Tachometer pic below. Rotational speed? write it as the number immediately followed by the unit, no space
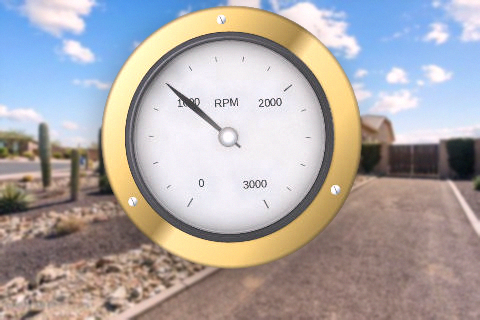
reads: 1000rpm
